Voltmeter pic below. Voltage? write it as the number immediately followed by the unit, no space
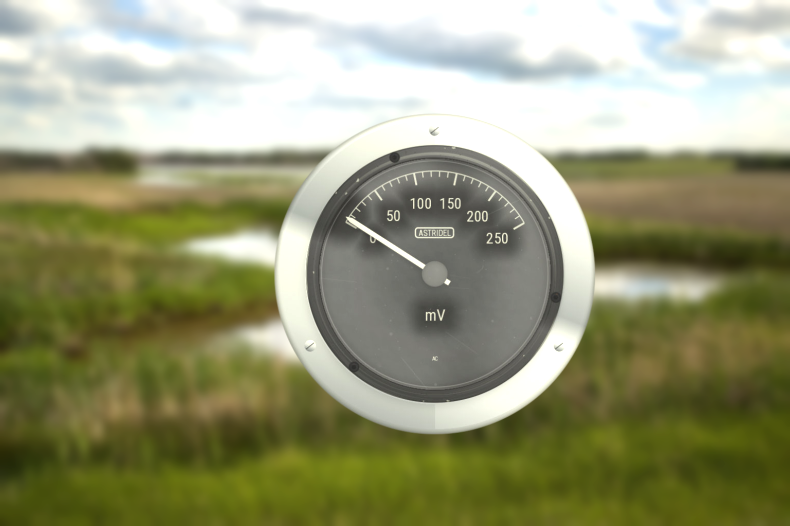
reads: 5mV
